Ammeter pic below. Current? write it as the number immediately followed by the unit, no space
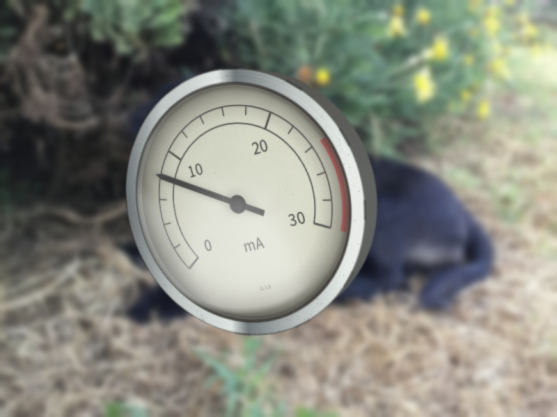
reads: 8mA
